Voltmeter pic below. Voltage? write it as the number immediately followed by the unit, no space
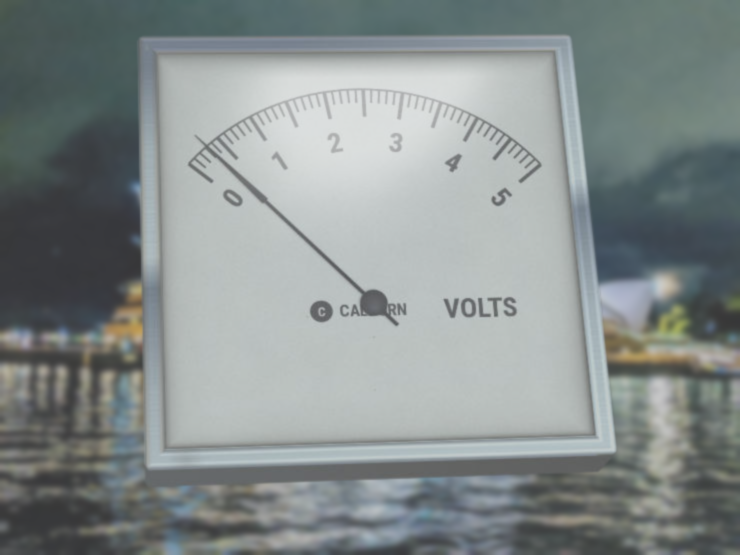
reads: 0.3V
